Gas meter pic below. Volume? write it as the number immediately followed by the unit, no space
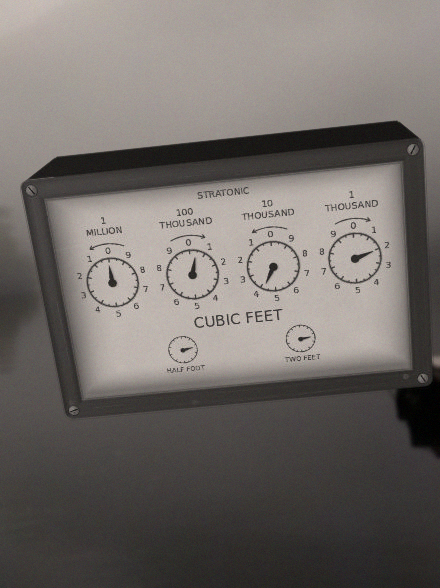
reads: 4200ft³
